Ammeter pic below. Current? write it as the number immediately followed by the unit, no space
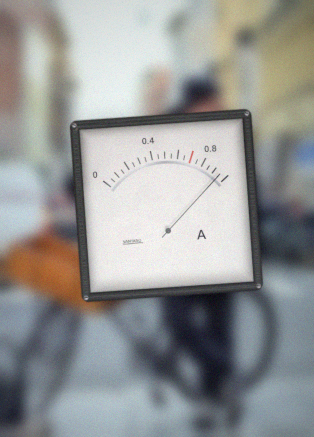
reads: 0.95A
